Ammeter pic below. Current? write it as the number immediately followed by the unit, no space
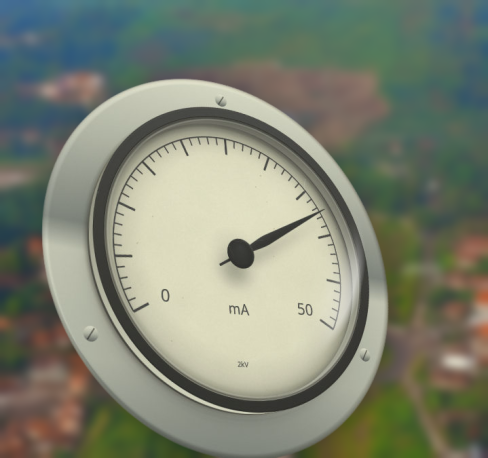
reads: 37.5mA
